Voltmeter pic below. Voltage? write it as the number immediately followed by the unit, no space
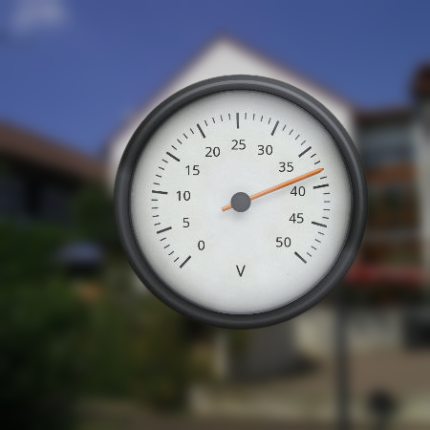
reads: 38V
